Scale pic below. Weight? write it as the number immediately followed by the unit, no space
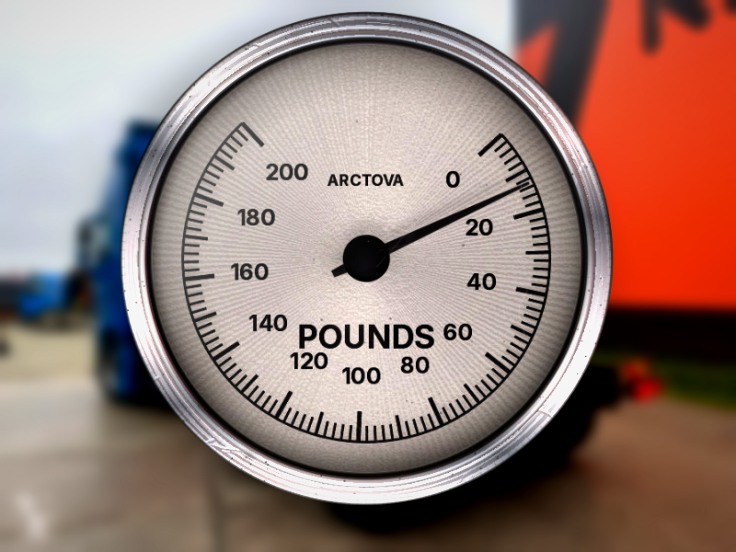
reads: 13lb
